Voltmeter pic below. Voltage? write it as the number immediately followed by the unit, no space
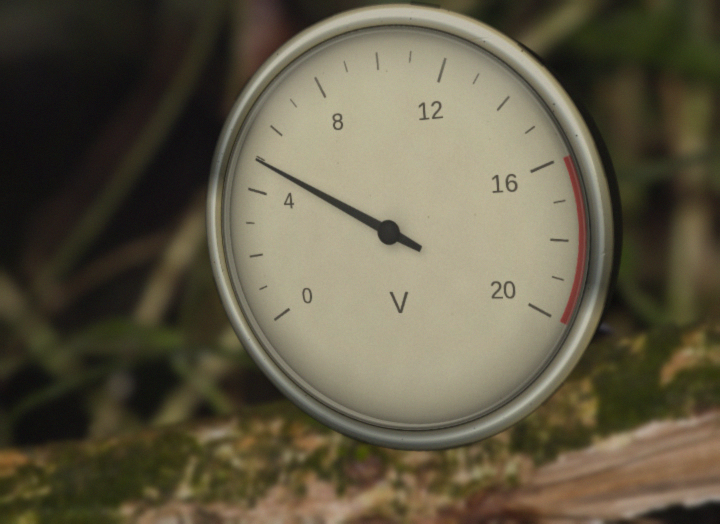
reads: 5V
